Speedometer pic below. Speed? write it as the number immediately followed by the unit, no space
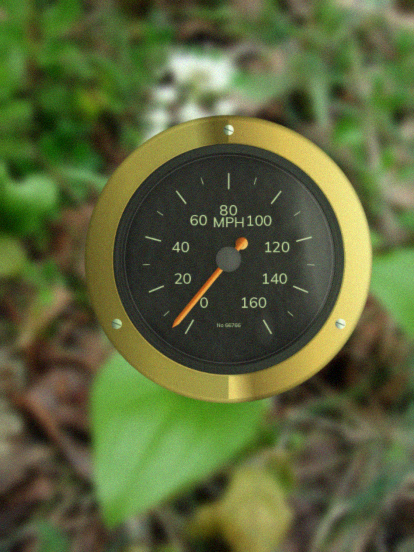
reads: 5mph
